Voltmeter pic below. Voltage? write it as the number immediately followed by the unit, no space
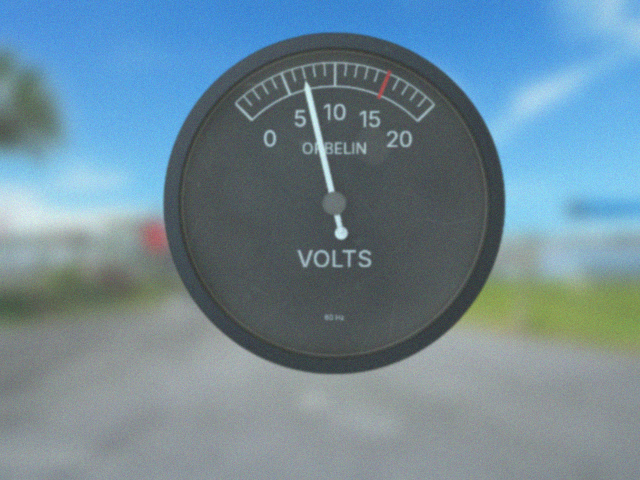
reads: 7V
